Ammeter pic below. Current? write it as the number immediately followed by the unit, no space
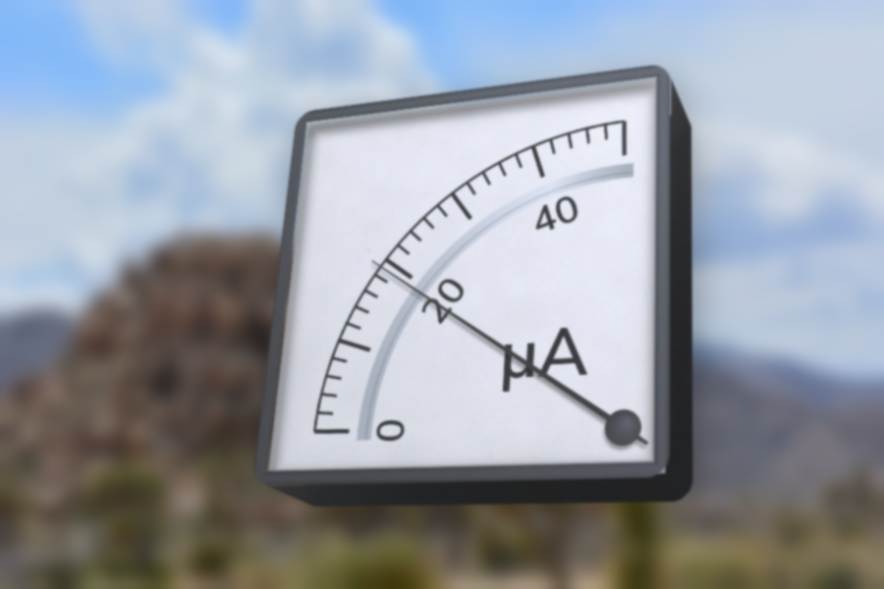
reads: 19µA
